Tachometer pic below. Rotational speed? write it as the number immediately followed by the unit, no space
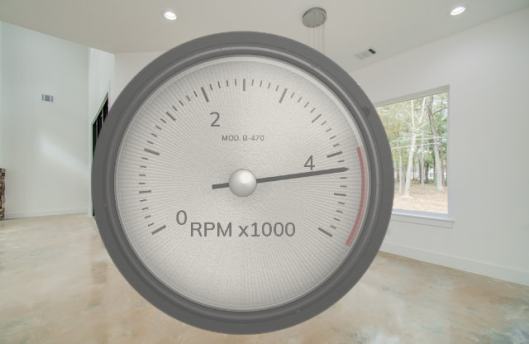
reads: 4200rpm
